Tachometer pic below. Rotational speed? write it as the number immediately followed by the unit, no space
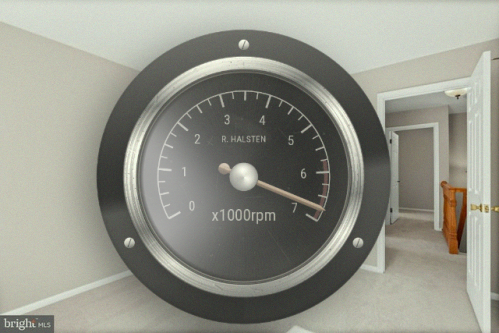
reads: 6750rpm
